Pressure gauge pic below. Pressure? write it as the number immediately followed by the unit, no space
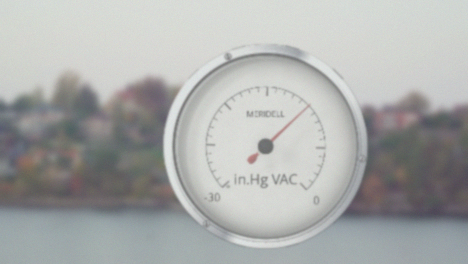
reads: -10inHg
